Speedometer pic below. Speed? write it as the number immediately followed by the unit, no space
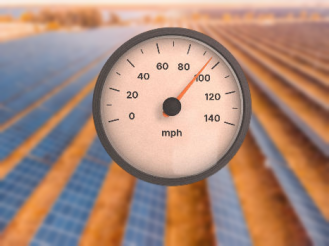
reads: 95mph
